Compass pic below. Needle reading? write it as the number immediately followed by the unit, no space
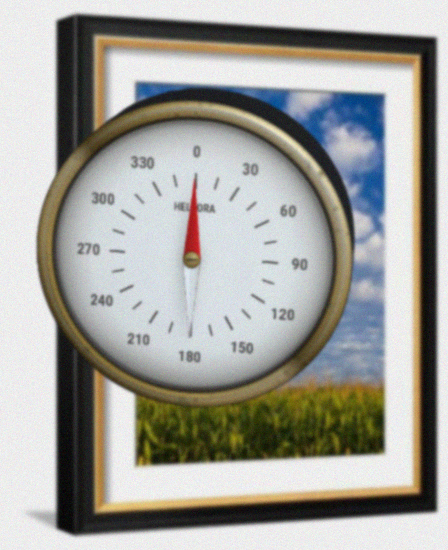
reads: 0°
